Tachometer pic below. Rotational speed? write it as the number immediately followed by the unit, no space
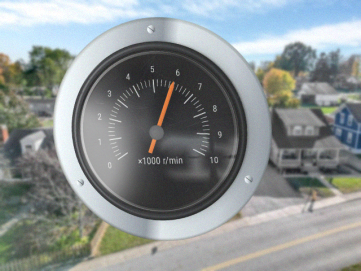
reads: 6000rpm
